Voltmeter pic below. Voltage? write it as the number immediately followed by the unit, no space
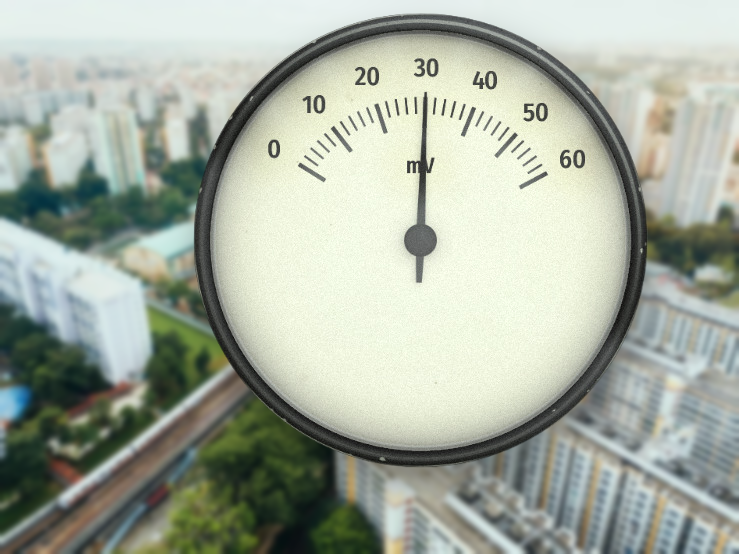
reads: 30mV
